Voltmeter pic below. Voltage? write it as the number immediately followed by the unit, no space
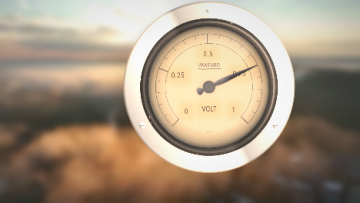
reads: 0.75V
